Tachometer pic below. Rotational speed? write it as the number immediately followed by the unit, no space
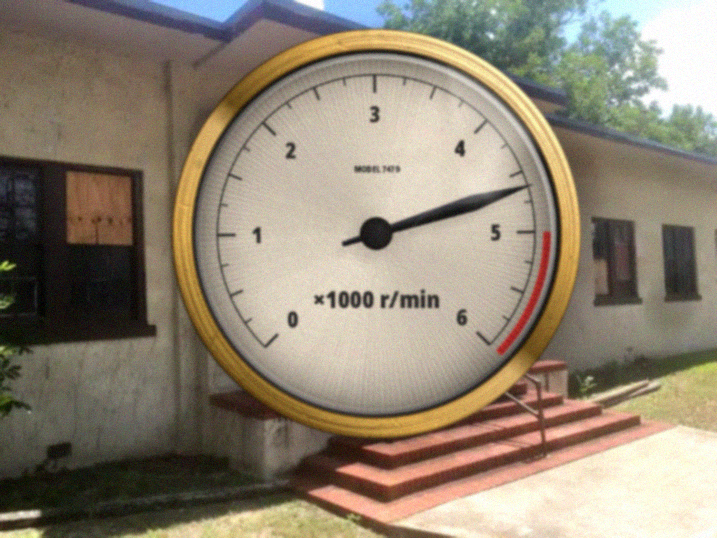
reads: 4625rpm
